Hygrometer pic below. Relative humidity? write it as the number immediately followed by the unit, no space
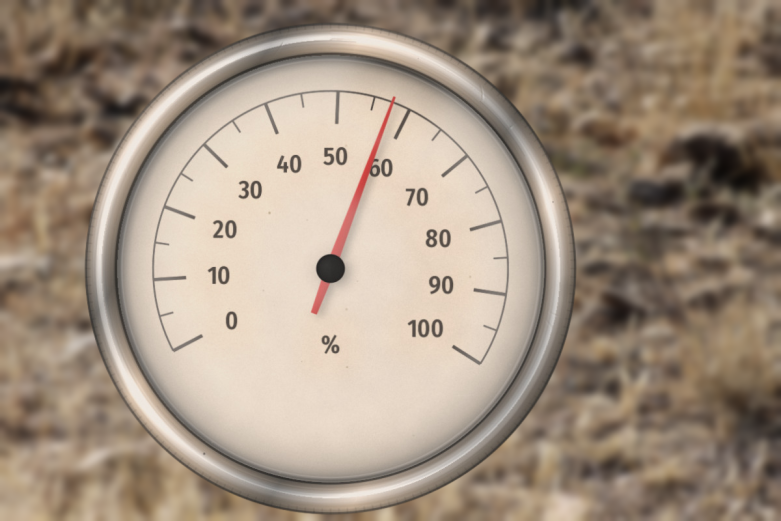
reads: 57.5%
